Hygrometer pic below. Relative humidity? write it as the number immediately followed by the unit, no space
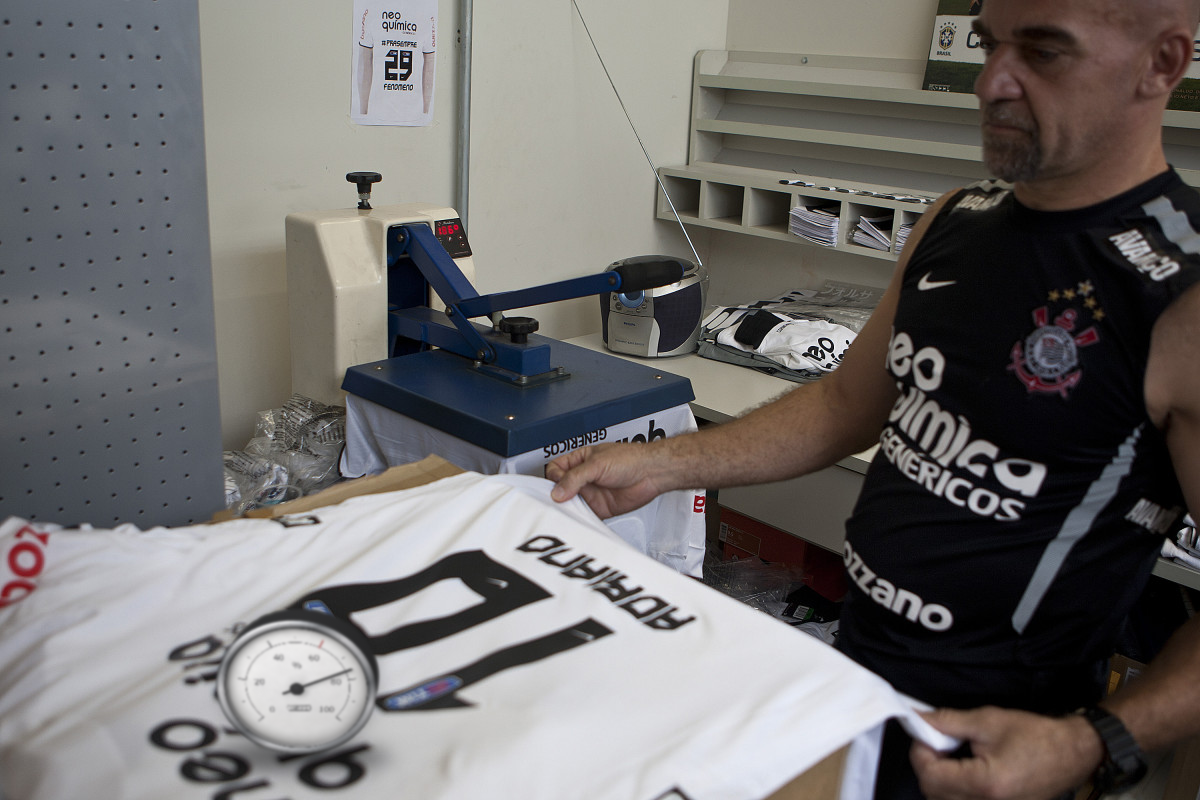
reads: 75%
